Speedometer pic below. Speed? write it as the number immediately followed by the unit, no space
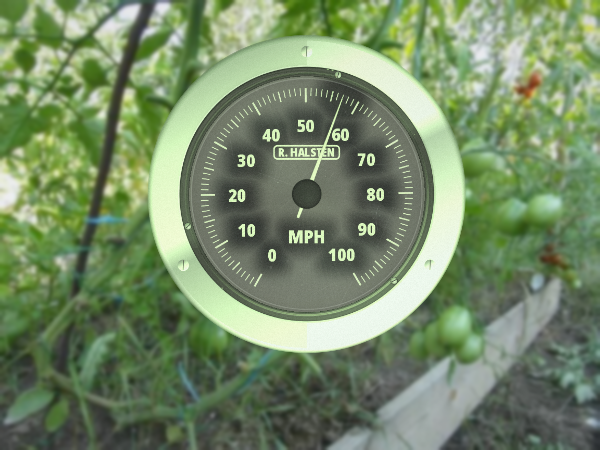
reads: 57mph
